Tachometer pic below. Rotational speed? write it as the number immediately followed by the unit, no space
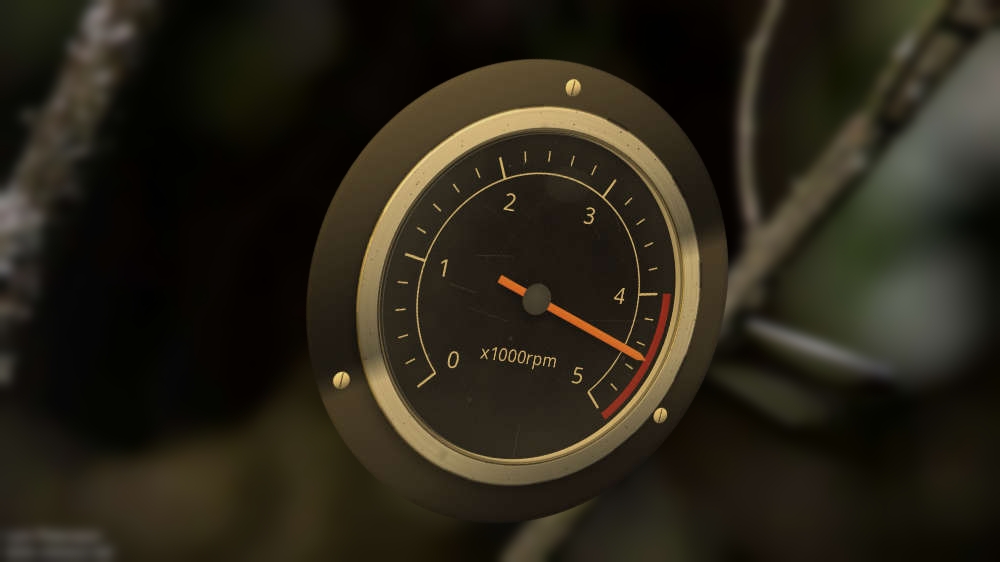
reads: 4500rpm
